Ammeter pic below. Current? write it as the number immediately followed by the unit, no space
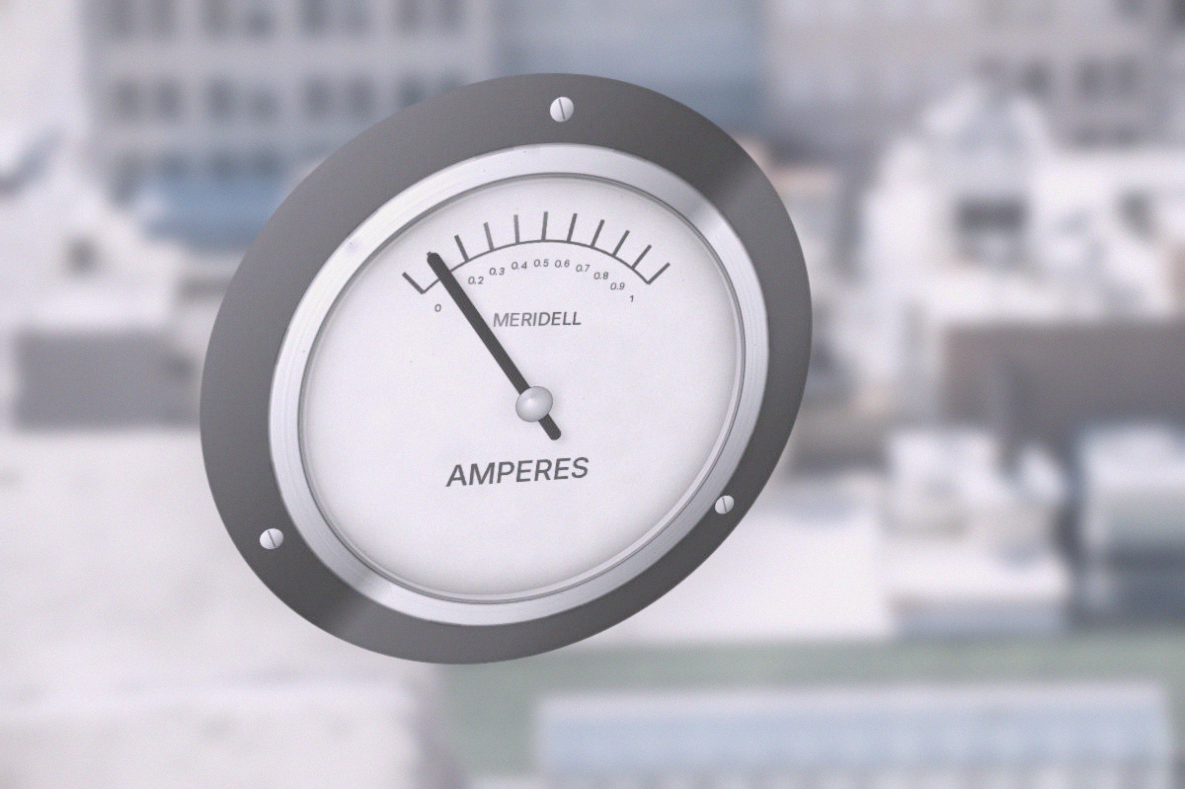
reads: 0.1A
